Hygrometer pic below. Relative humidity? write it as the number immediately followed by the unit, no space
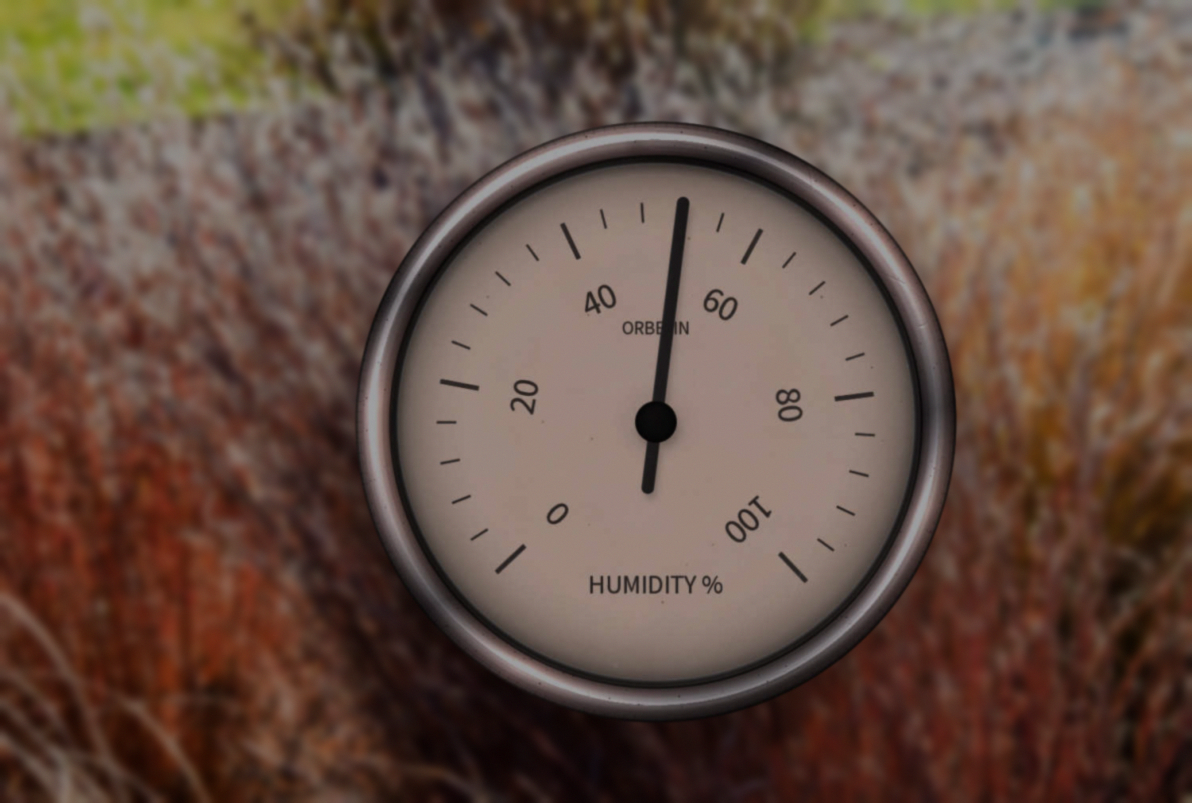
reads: 52%
